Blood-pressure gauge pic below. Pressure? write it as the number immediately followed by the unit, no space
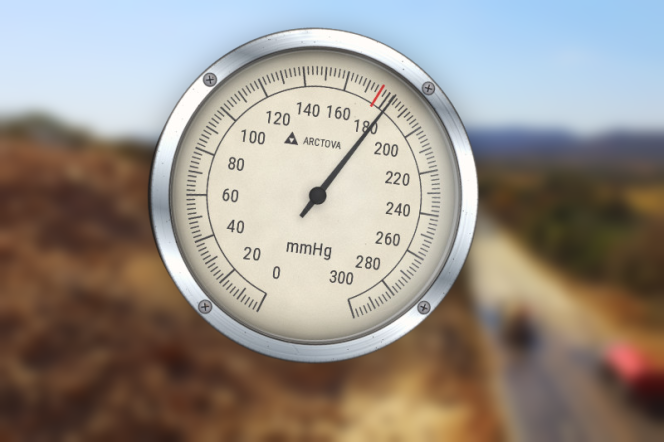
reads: 182mmHg
